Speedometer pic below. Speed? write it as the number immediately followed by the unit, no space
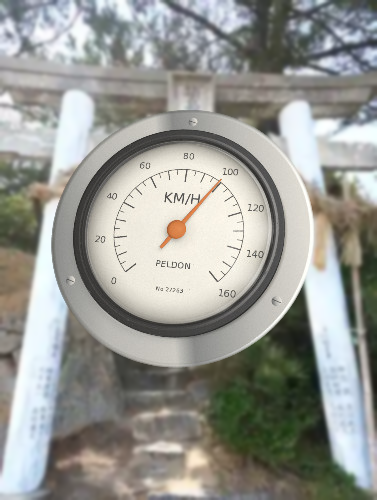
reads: 100km/h
